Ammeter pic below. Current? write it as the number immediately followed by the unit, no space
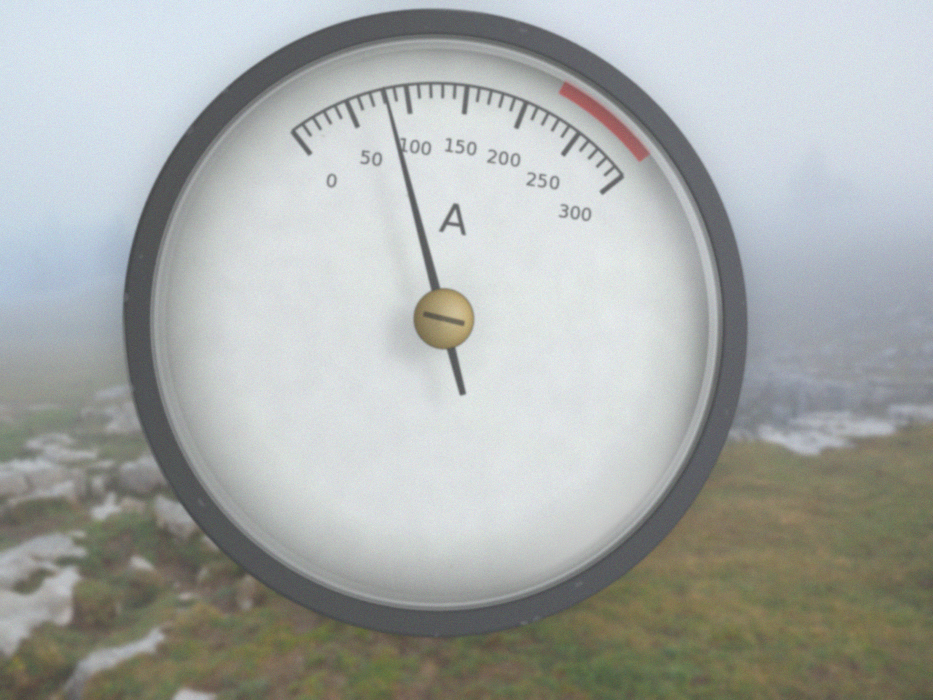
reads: 80A
